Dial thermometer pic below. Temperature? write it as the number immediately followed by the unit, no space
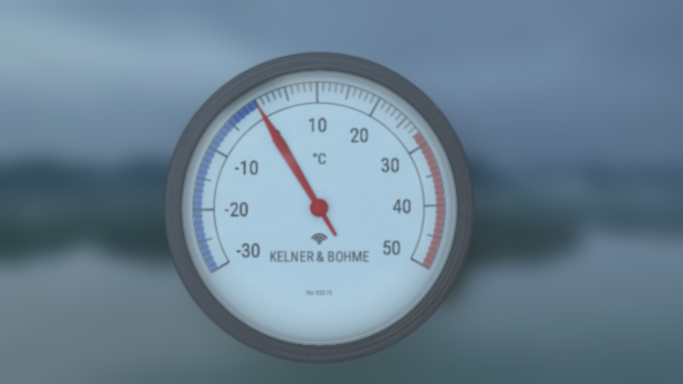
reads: 0°C
